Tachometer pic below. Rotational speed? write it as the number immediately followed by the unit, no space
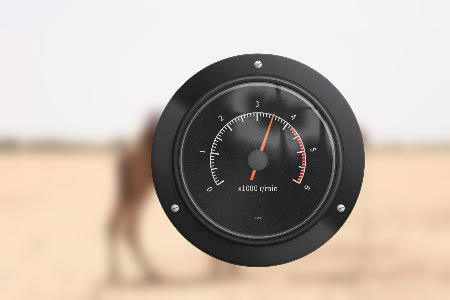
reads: 3500rpm
